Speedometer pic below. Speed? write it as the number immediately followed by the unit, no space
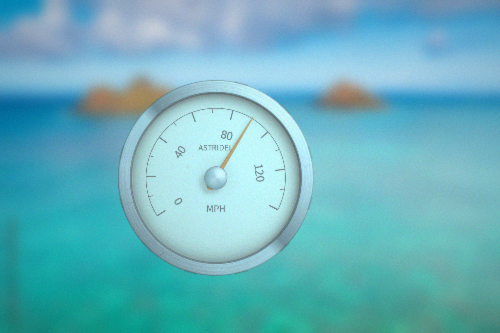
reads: 90mph
